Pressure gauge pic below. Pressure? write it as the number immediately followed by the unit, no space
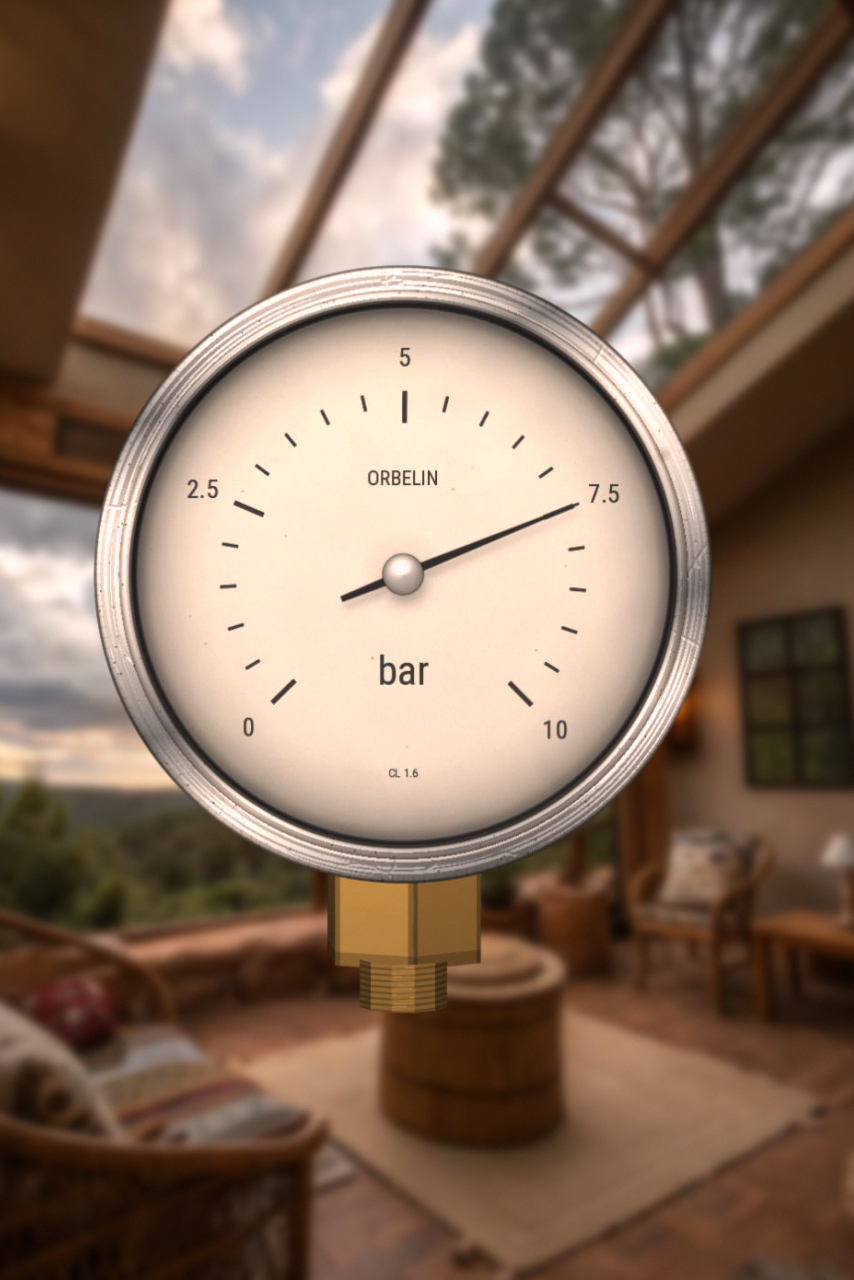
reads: 7.5bar
